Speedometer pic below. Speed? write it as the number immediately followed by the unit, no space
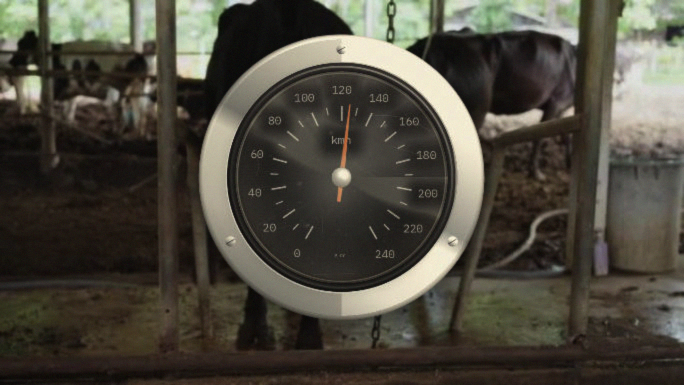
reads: 125km/h
